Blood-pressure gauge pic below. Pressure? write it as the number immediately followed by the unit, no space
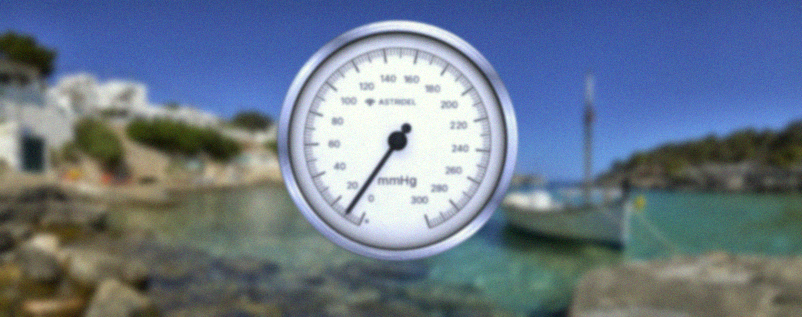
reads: 10mmHg
